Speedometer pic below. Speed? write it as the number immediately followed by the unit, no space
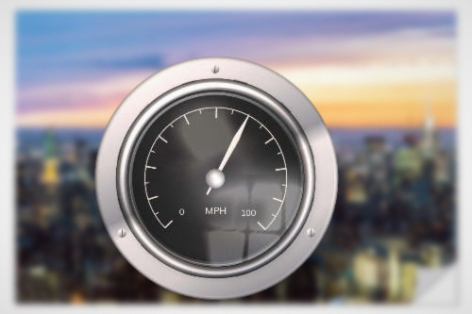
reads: 60mph
